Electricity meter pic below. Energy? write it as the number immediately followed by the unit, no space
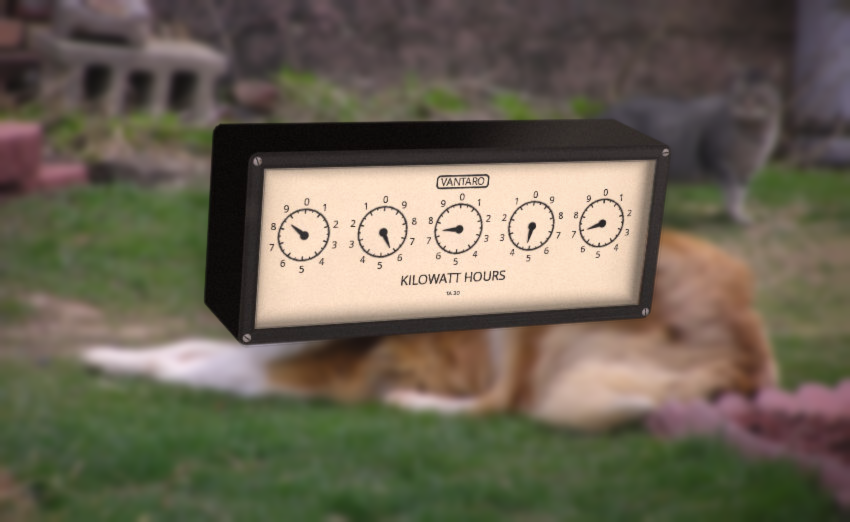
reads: 85747kWh
